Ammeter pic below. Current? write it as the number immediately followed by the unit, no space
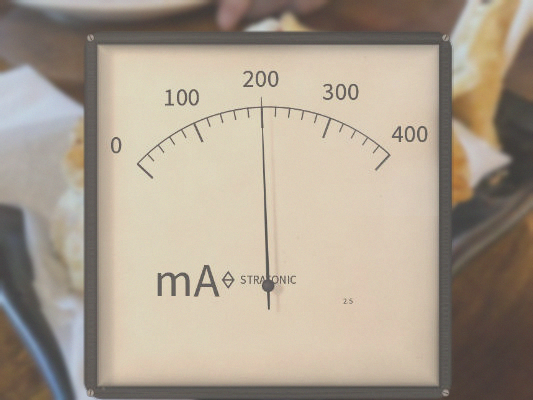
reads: 200mA
